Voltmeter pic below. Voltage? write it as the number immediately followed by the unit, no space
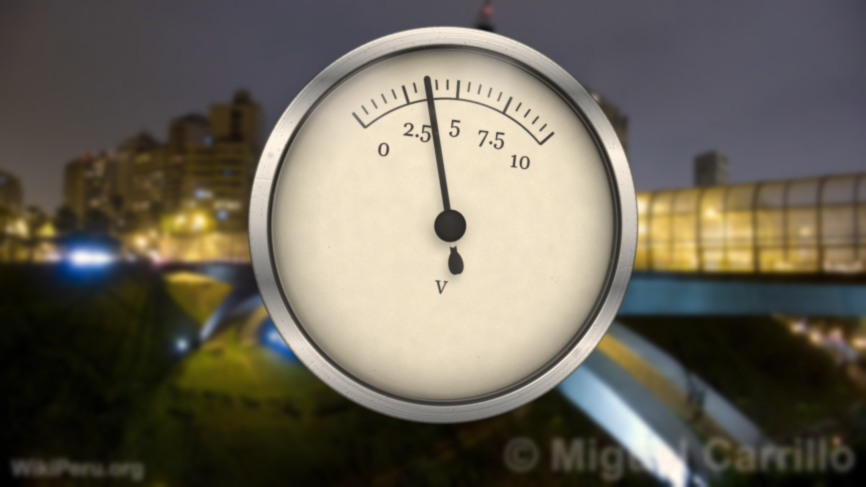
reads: 3.5V
